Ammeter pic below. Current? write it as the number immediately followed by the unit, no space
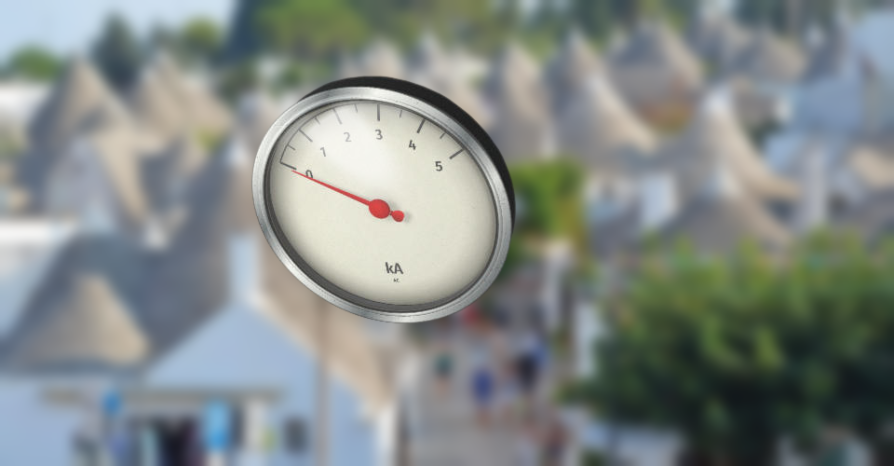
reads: 0kA
